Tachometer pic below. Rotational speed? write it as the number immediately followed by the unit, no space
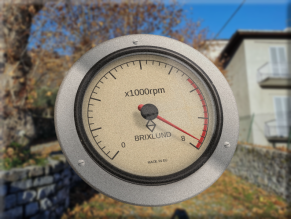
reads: 7800rpm
